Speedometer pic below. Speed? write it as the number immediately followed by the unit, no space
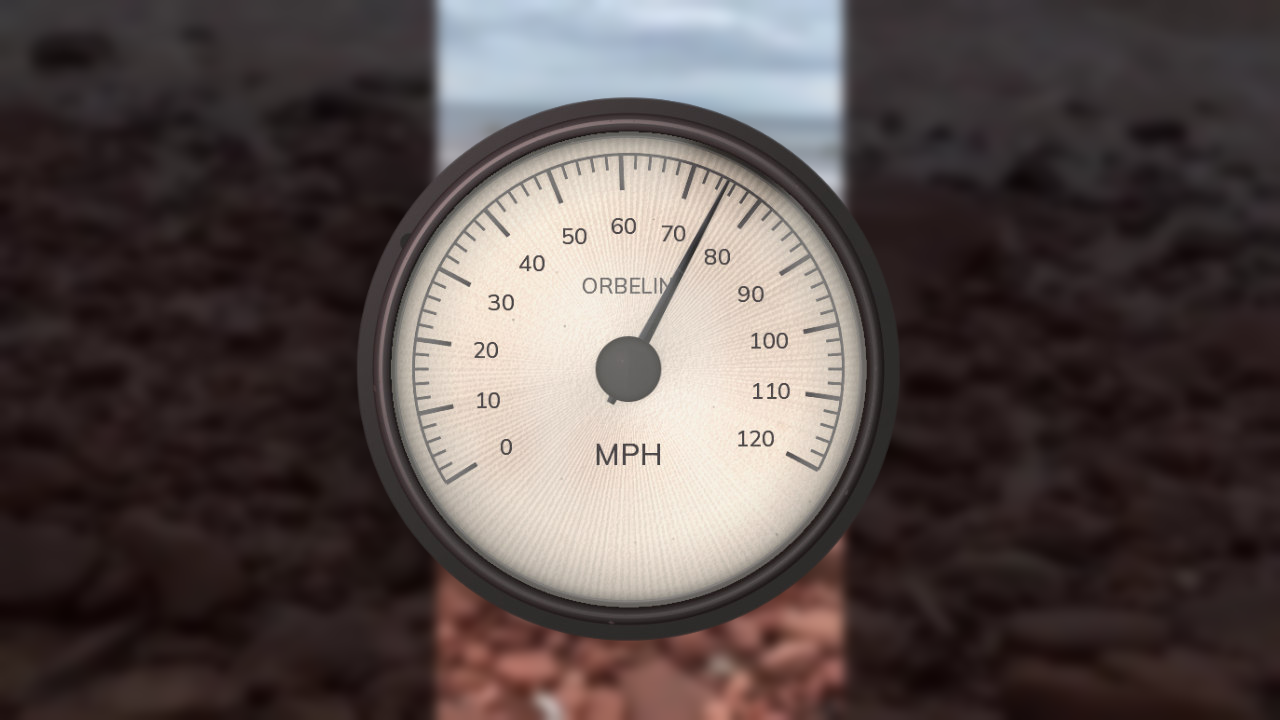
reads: 75mph
